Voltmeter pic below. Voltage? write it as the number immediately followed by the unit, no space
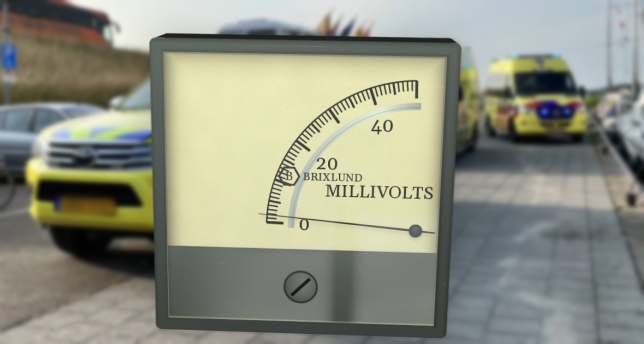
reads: 2mV
